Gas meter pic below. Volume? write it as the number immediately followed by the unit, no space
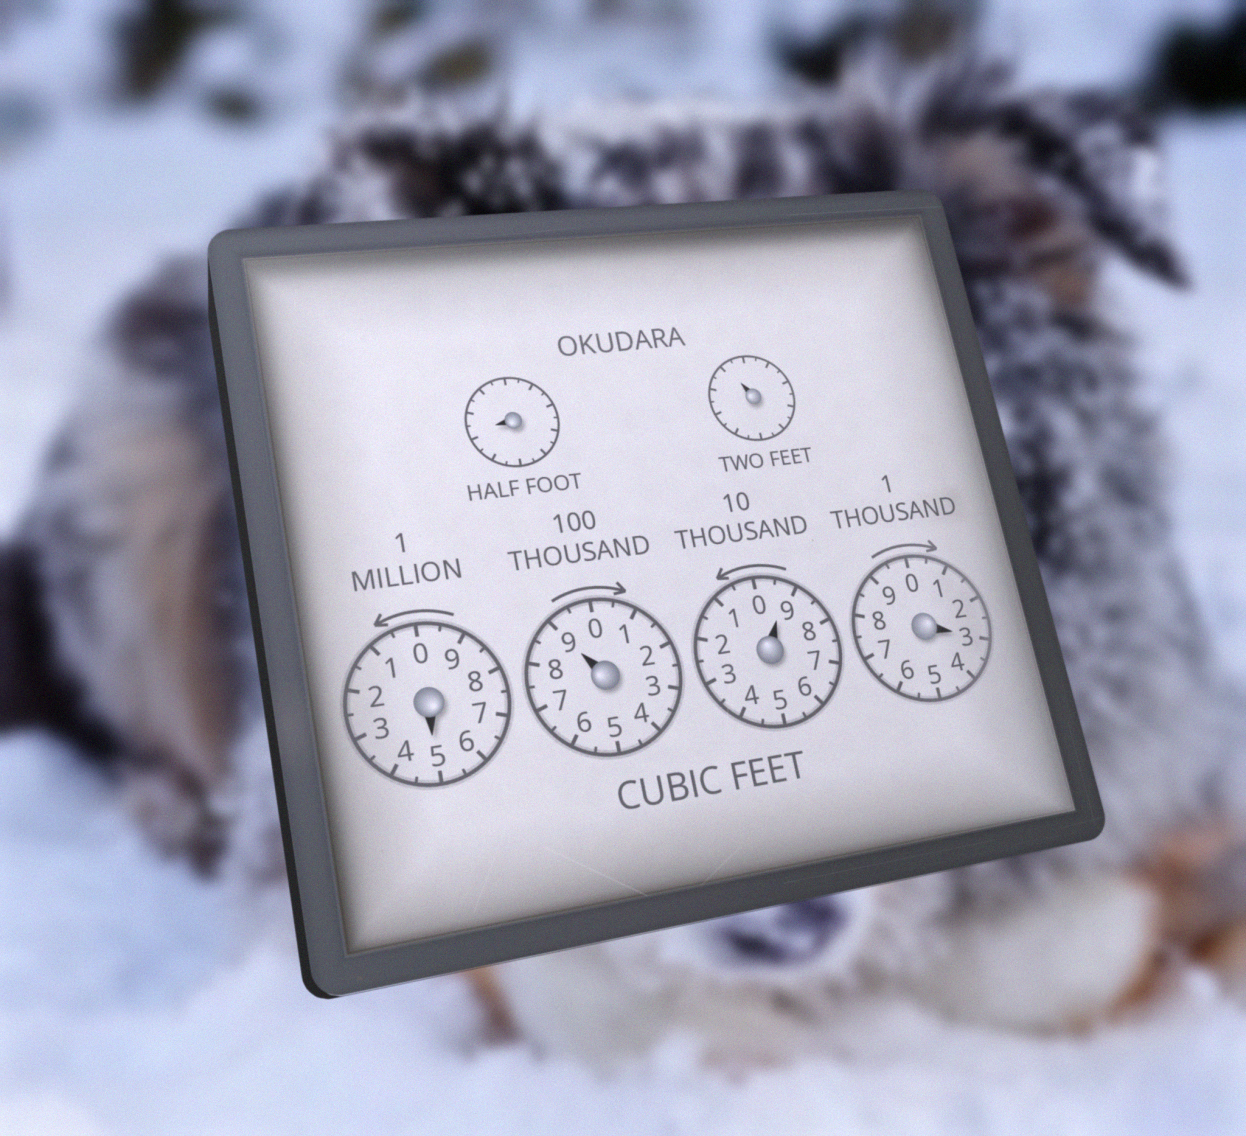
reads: 489300ft³
